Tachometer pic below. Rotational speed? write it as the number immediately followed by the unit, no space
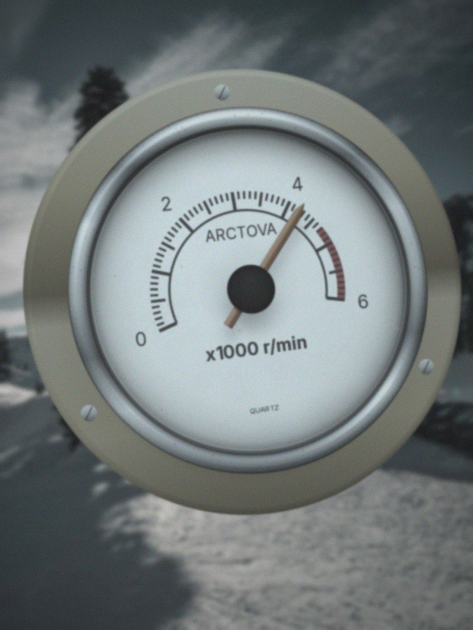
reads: 4200rpm
